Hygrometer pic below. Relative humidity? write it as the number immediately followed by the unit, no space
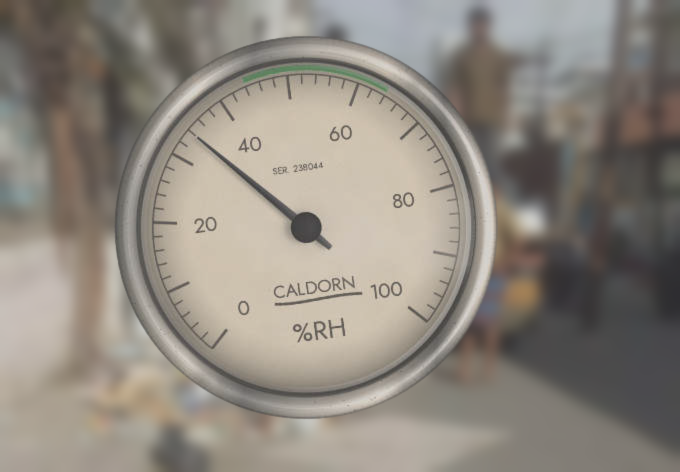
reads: 34%
